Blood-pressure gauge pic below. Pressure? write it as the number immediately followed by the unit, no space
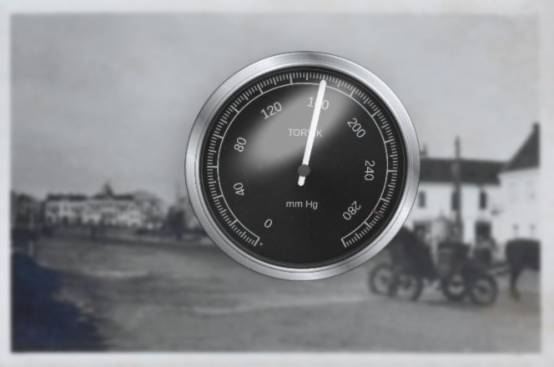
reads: 160mmHg
